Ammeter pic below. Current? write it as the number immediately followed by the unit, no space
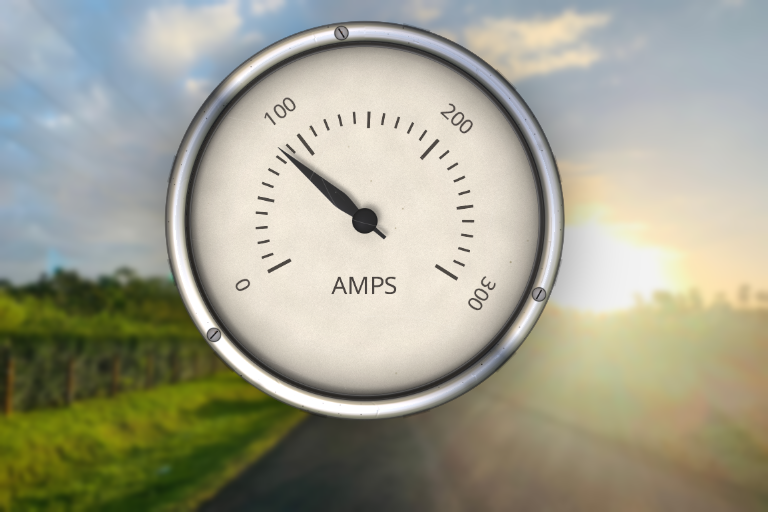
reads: 85A
